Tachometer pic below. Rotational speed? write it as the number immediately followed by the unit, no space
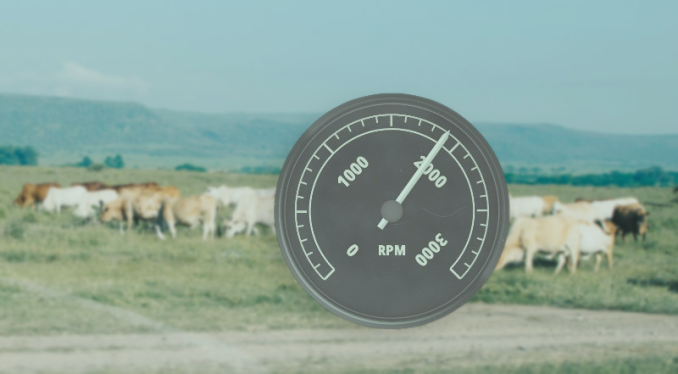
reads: 1900rpm
